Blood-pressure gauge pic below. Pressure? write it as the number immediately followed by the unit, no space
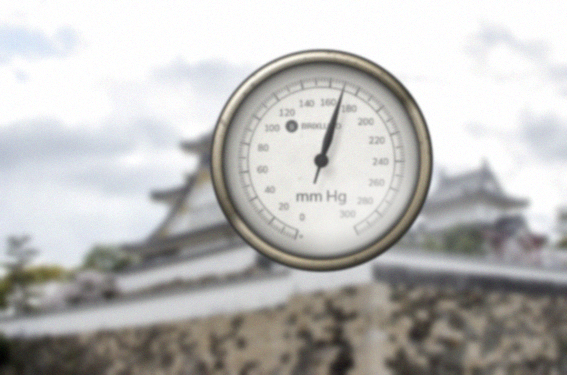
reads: 170mmHg
